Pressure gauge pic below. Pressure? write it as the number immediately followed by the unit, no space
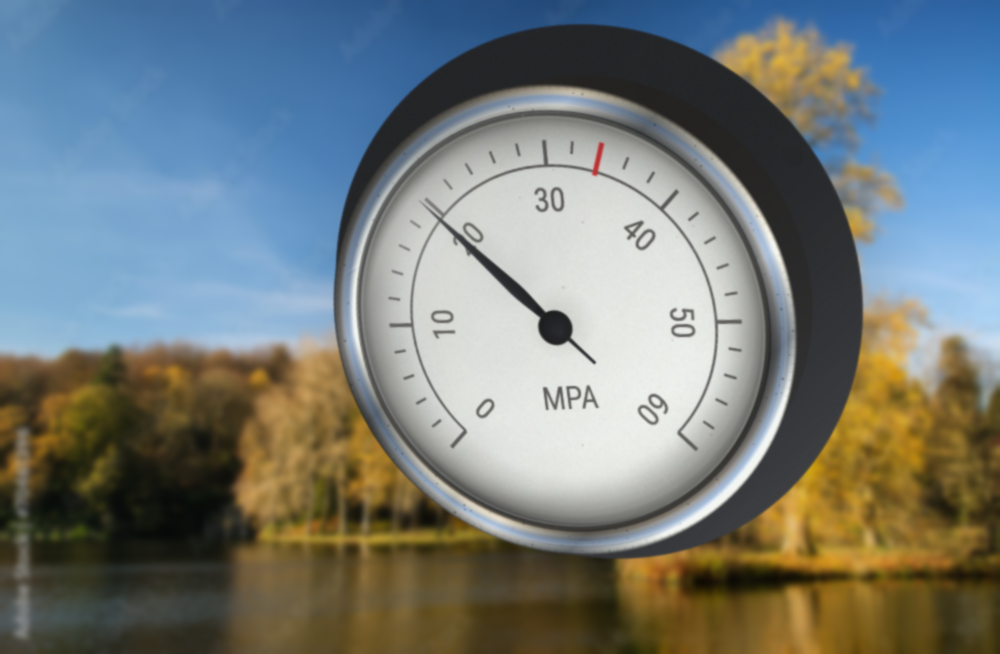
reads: 20MPa
